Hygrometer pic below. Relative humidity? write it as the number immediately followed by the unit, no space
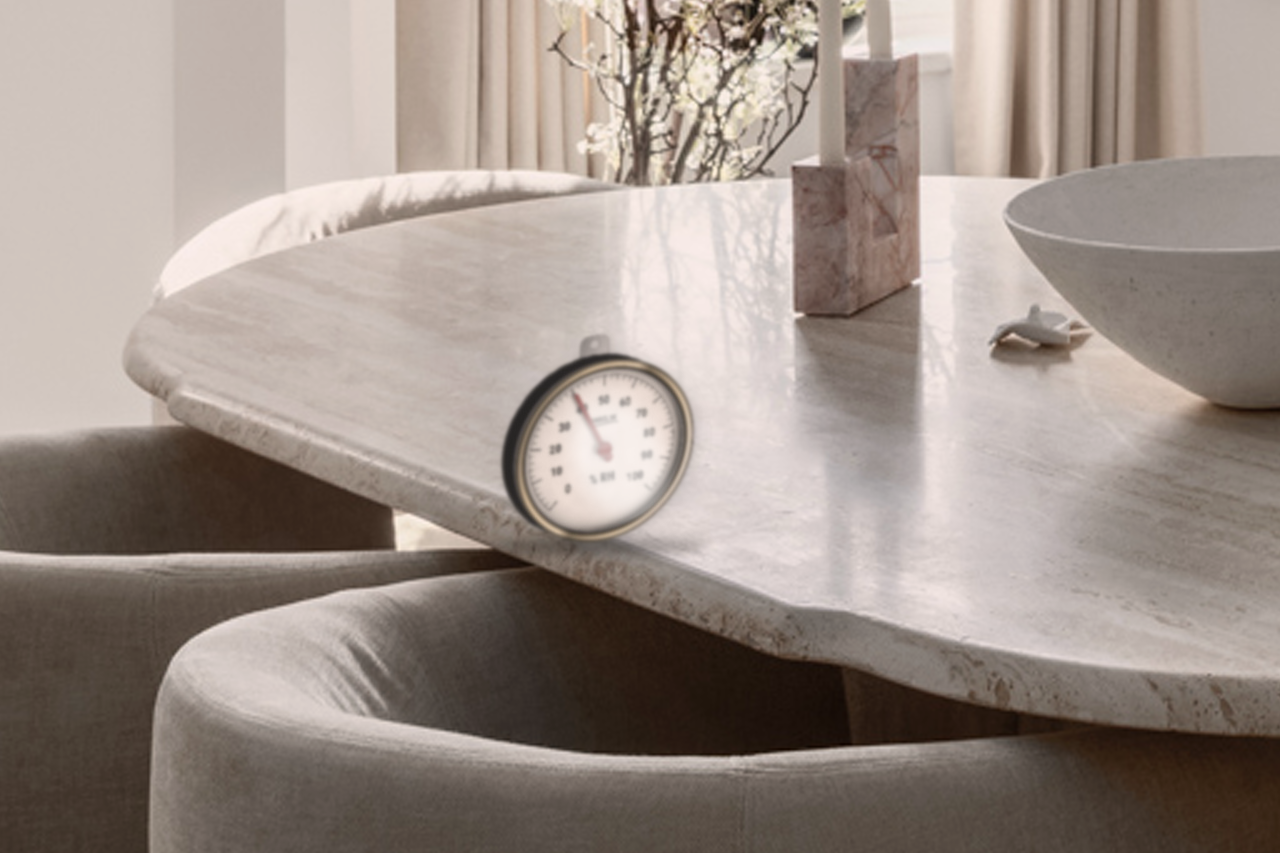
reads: 40%
